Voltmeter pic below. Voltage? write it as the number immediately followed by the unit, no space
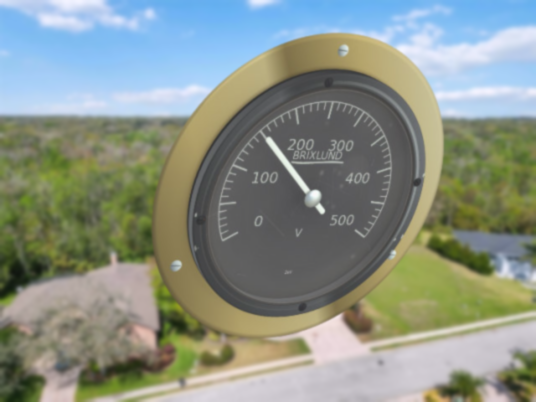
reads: 150V
